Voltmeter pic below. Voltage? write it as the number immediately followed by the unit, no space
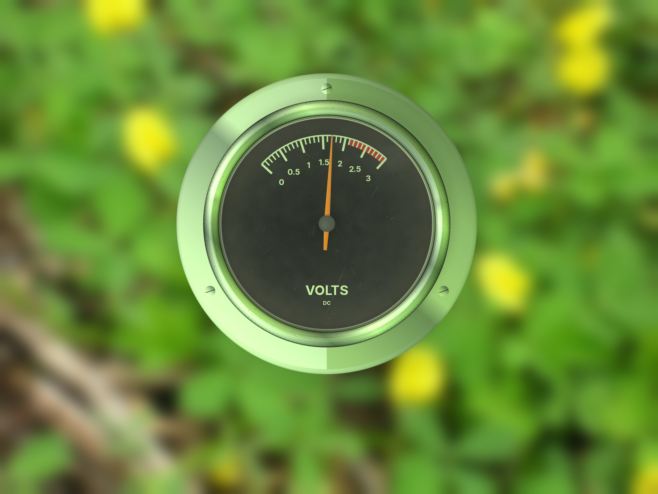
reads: 1.7V
